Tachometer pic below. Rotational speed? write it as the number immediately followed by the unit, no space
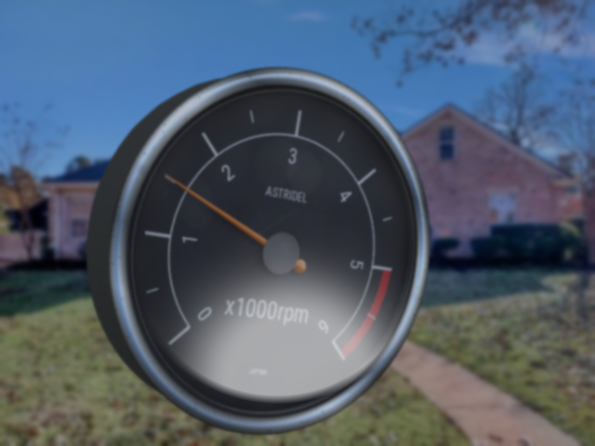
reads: 1500rpm
